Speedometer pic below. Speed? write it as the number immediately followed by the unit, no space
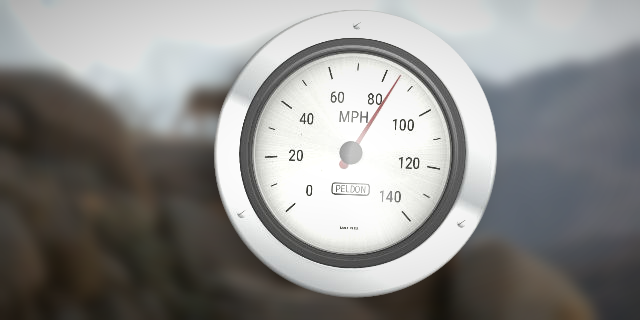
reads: 85mph
